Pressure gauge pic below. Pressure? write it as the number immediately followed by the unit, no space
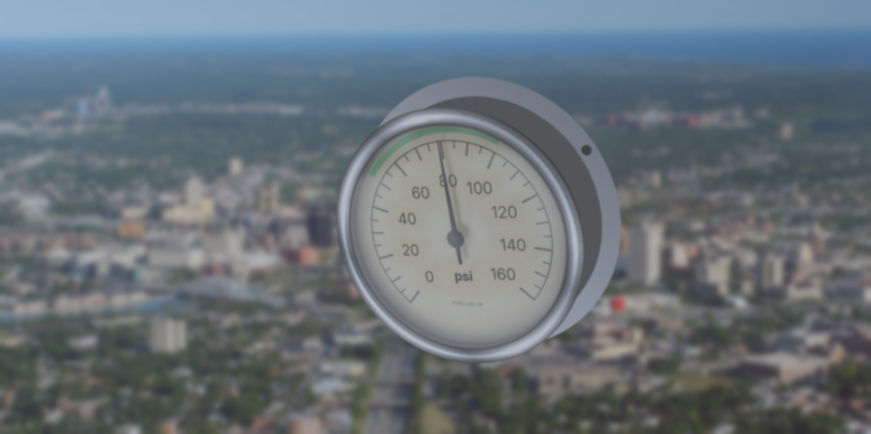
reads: 80psi
